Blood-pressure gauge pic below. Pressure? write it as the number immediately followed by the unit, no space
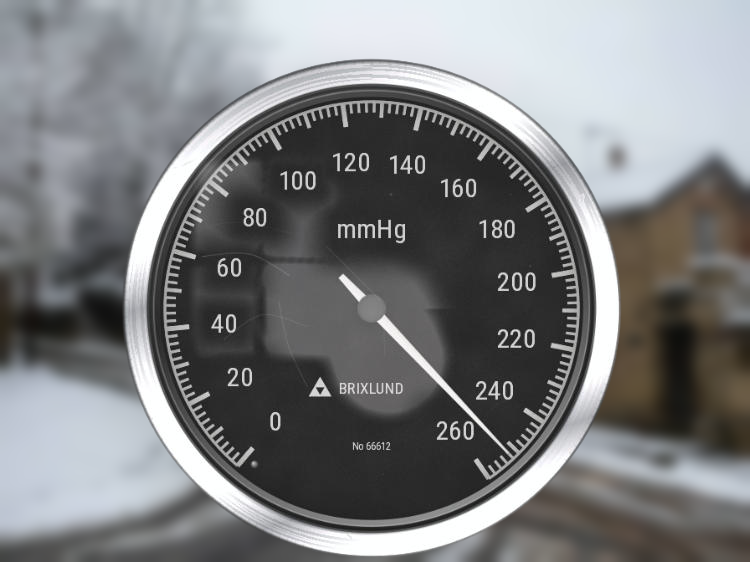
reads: 252mmHg
